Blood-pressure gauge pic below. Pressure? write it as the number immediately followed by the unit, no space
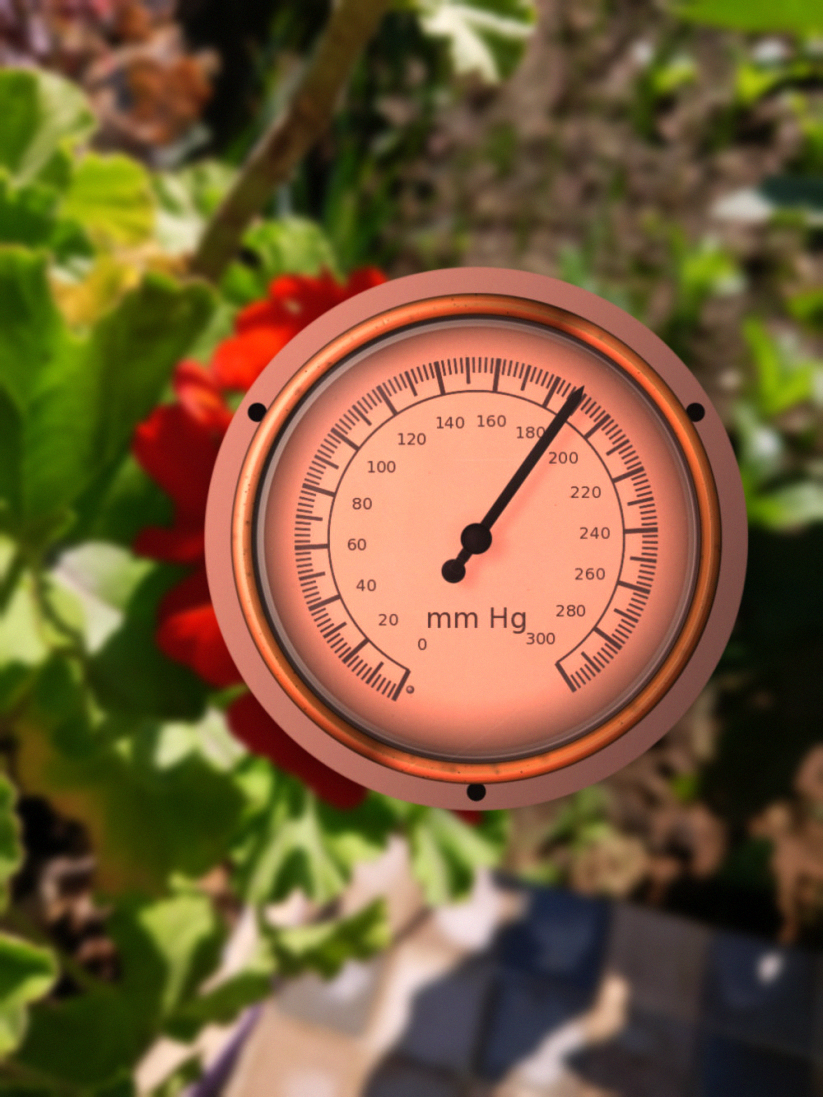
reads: 188mmHg
